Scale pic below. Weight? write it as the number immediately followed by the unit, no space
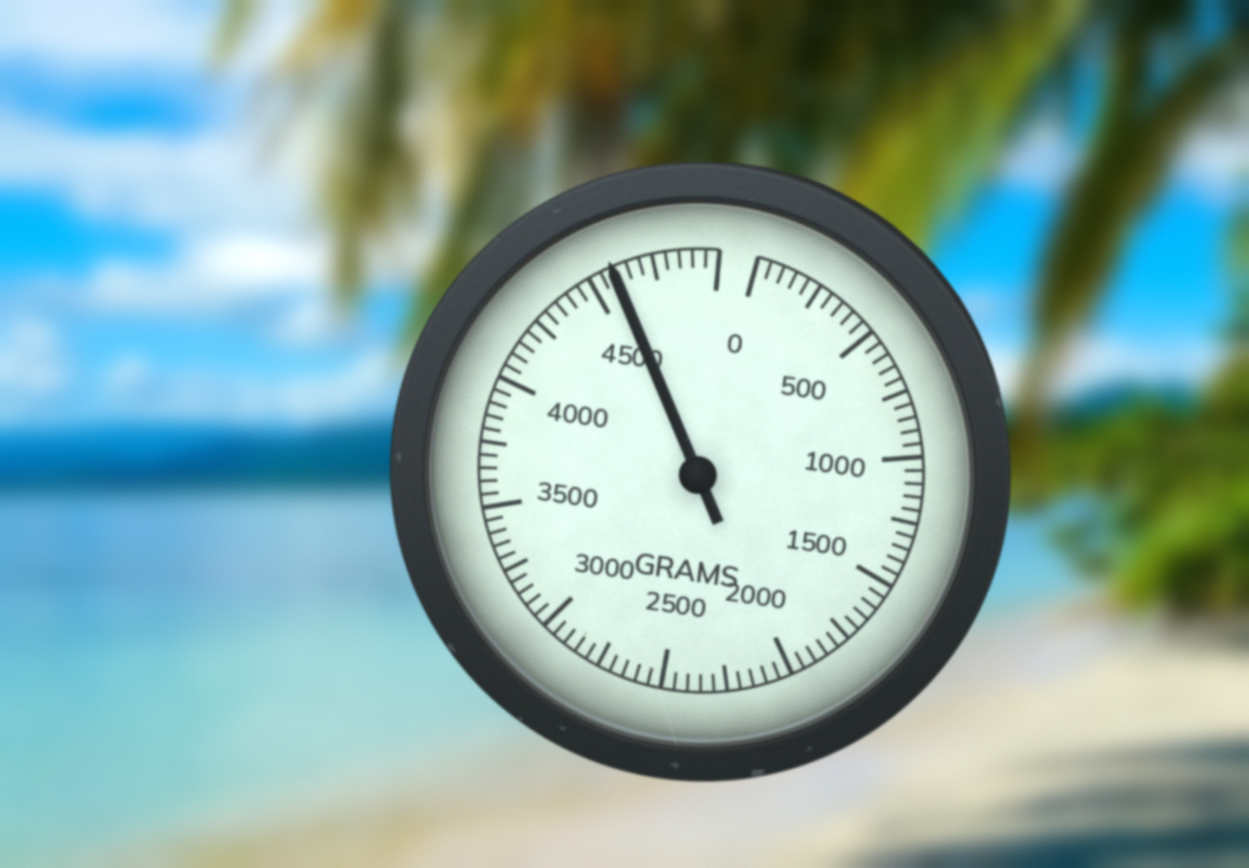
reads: 4600g
